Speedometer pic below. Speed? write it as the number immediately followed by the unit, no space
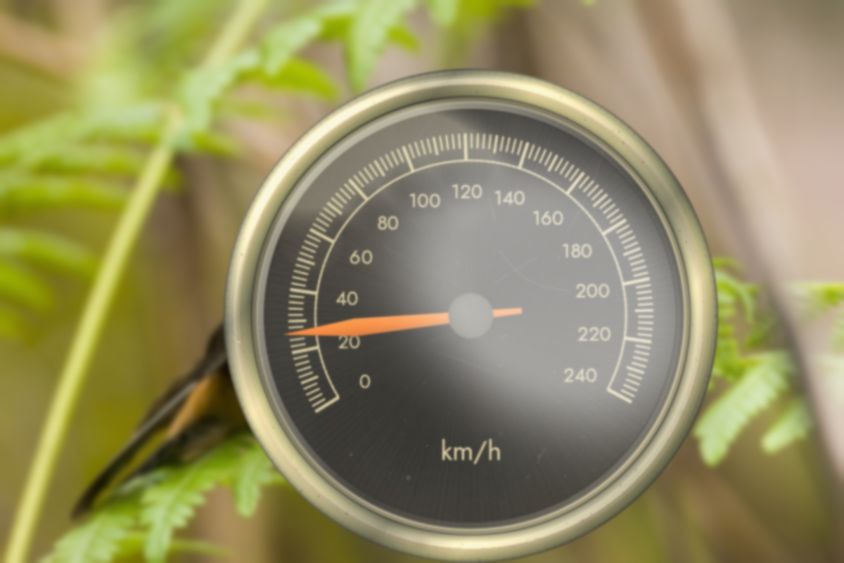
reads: 26km/h
